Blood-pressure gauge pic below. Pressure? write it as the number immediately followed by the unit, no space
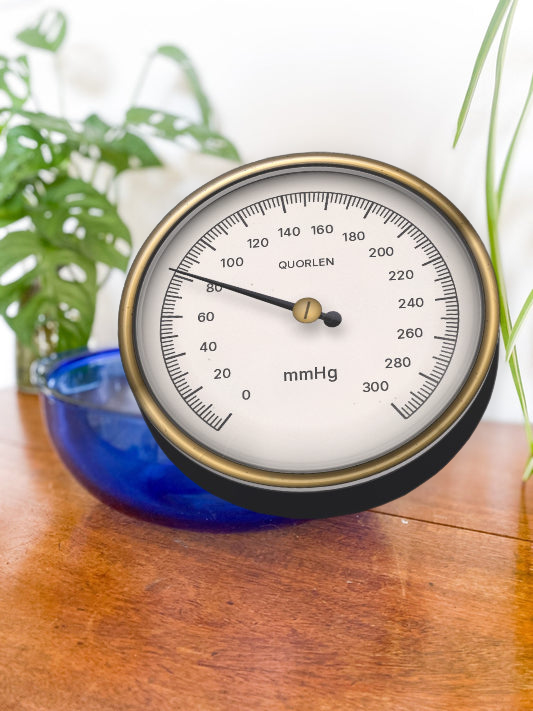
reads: 80mmHg
